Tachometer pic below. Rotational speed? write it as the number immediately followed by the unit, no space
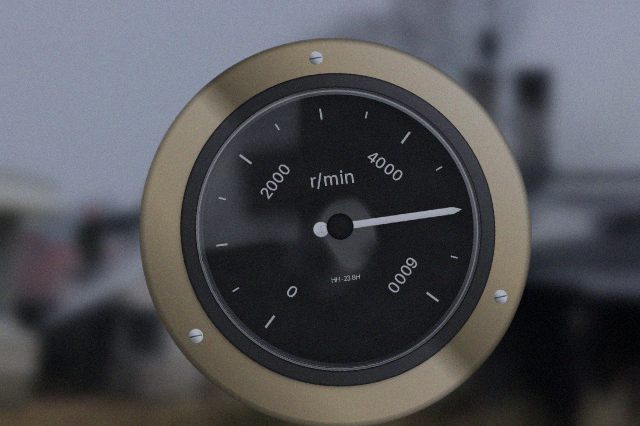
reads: 5000rpm
